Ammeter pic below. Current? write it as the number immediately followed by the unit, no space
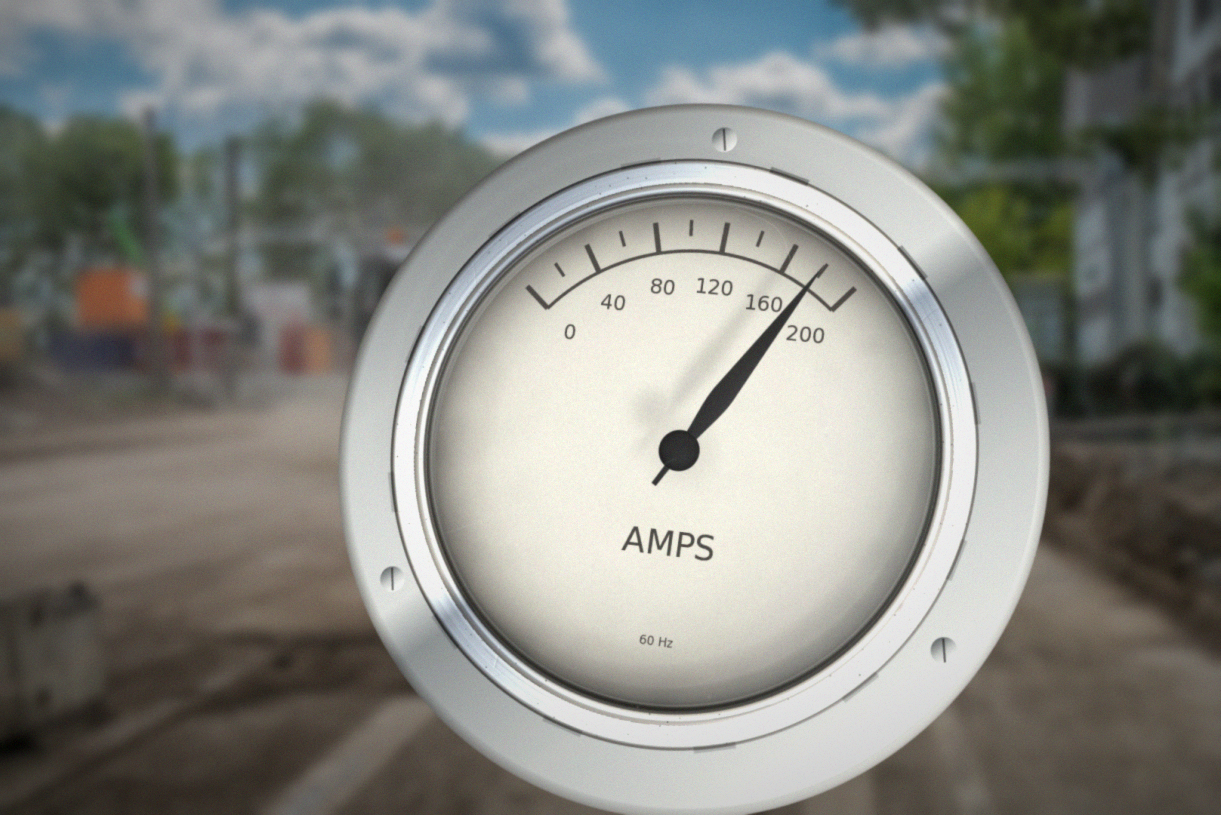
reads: 180A
